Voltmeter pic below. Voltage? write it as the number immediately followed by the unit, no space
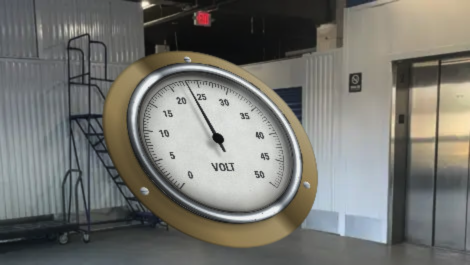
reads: 22.5V
